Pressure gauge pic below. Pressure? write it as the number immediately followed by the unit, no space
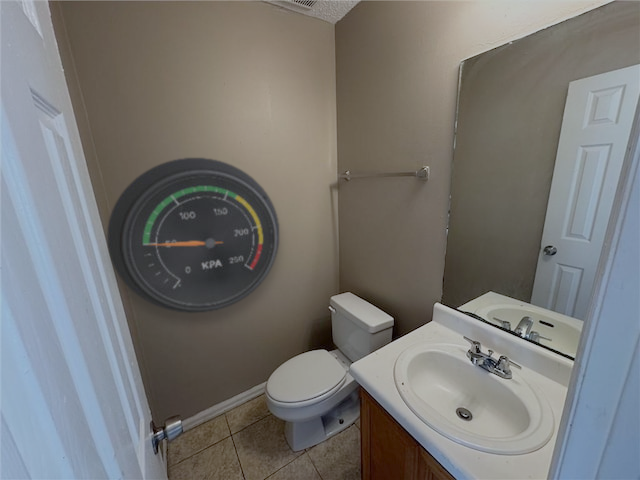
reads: 50kPa
